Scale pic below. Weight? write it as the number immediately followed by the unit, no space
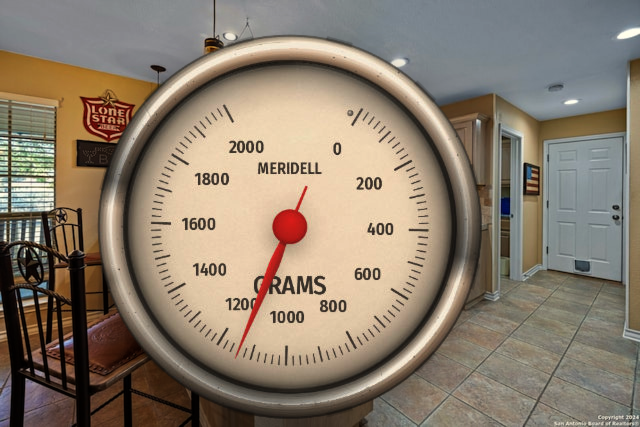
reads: 1140g
